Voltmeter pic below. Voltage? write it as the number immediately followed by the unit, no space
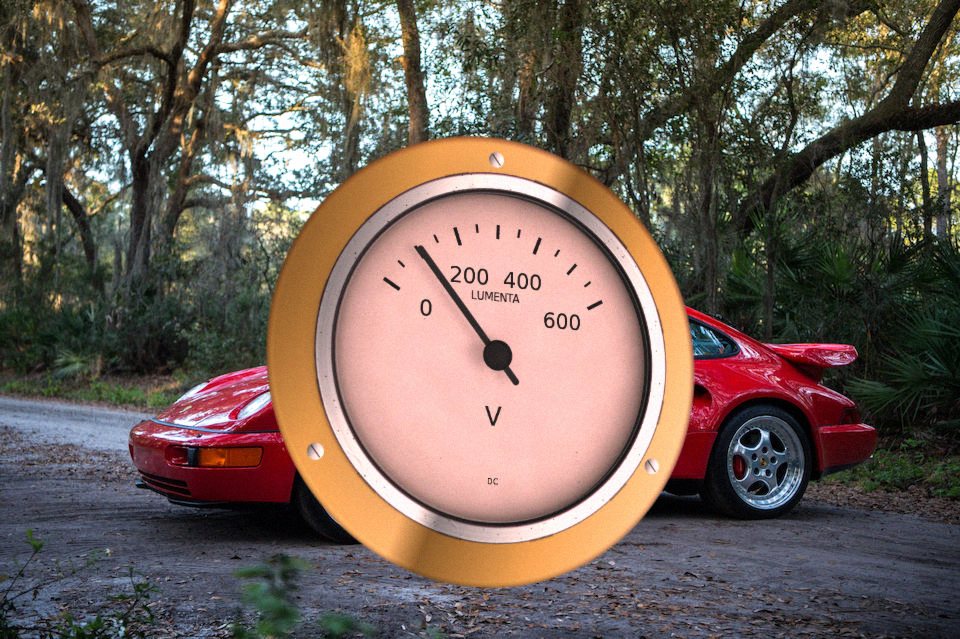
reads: 100V
